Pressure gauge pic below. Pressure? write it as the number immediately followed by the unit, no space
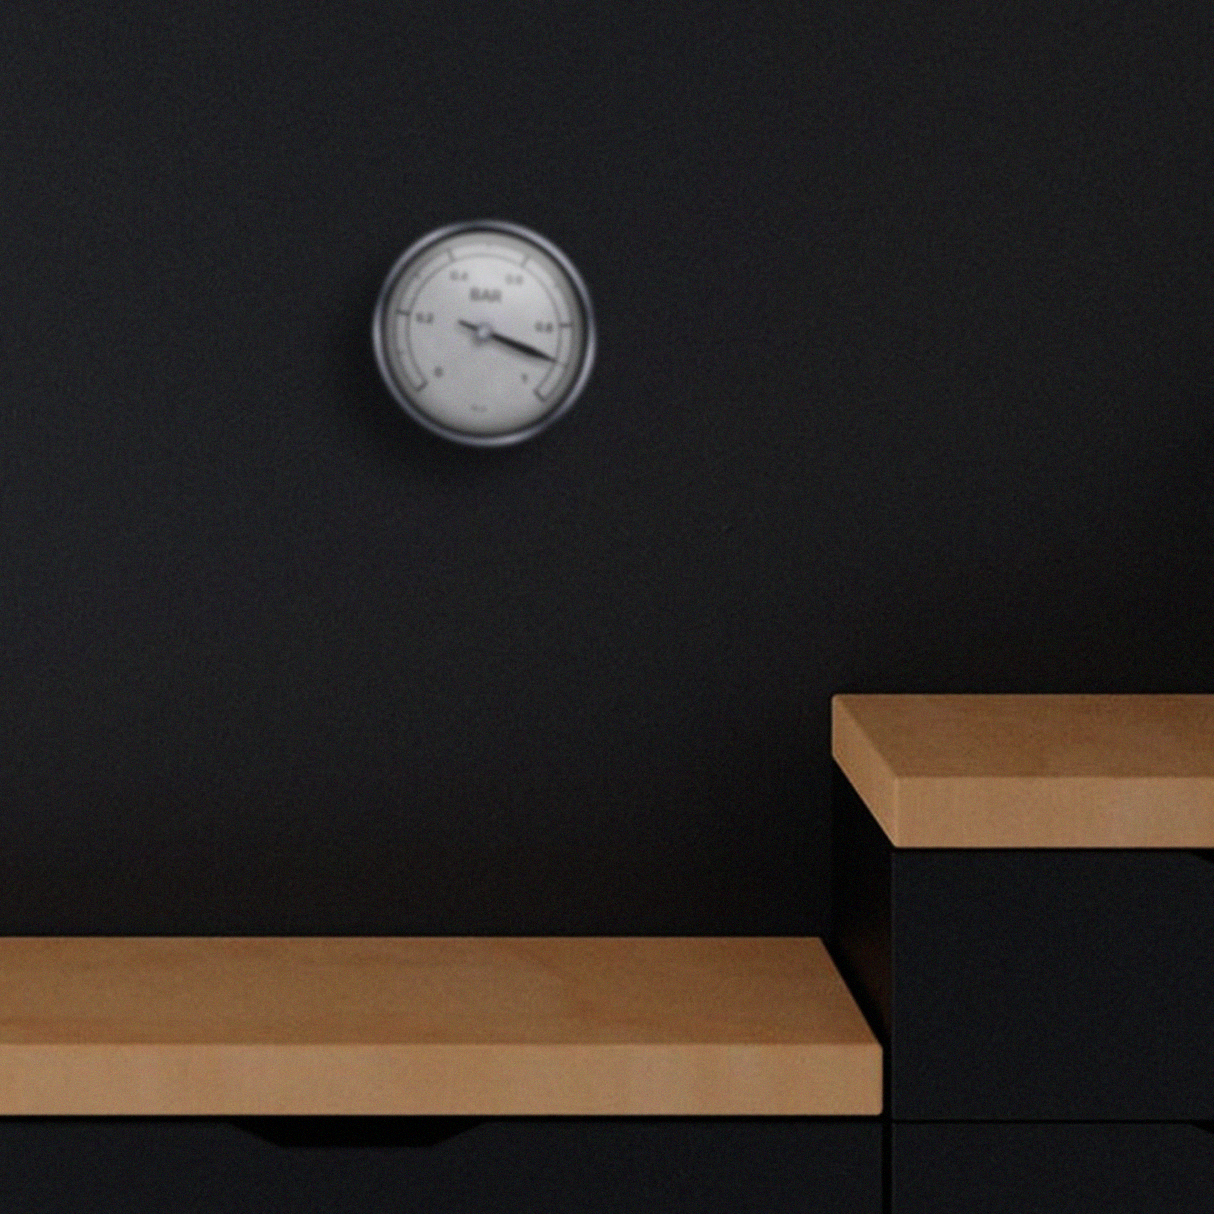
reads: 0.9bar
